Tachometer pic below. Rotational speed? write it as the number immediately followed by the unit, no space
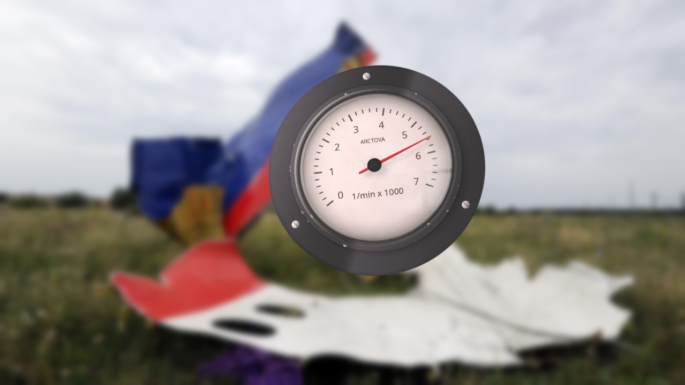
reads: 5600rpm
